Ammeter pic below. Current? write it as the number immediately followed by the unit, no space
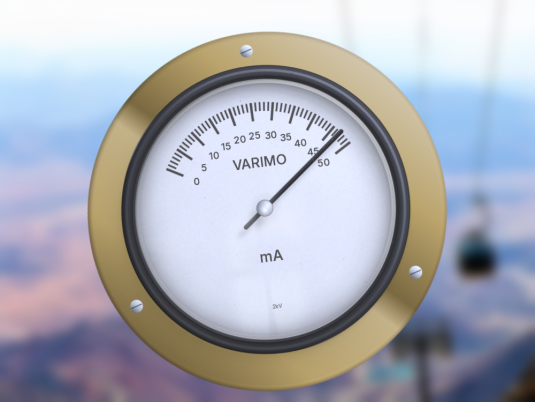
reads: 47mA
